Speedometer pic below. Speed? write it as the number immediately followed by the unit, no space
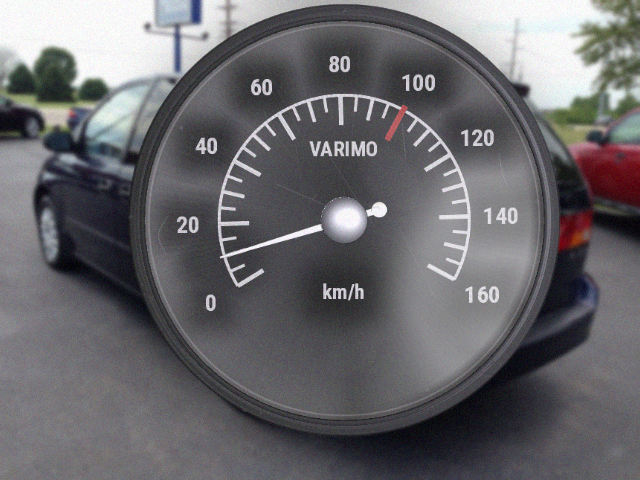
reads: 10km/h
